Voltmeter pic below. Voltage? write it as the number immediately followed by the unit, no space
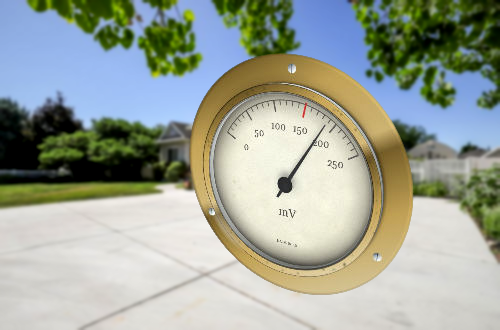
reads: 190mV
